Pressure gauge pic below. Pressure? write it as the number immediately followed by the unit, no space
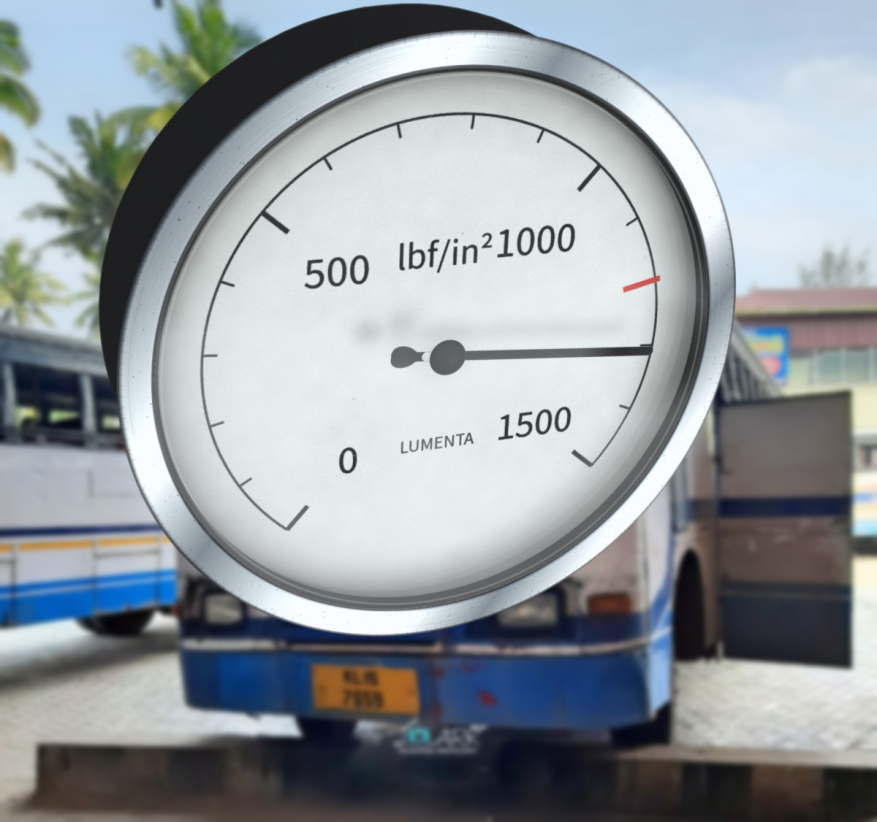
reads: 1300psi
